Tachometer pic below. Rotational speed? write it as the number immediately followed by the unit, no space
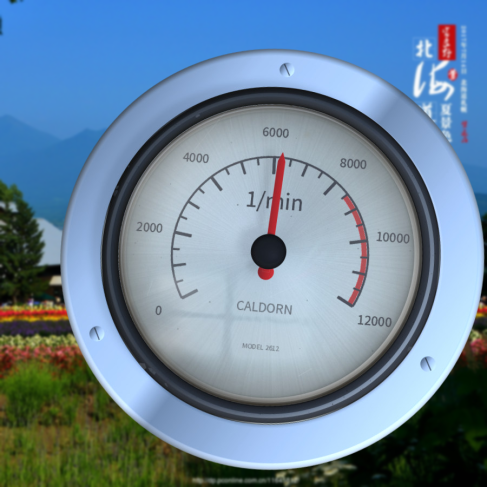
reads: 6250rpm
